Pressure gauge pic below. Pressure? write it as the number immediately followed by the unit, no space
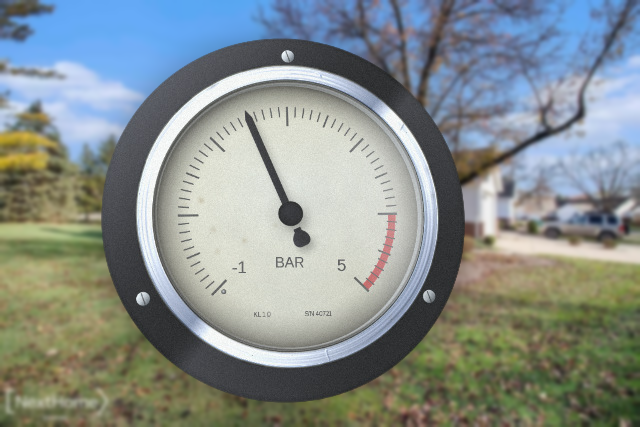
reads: 1.5bar
